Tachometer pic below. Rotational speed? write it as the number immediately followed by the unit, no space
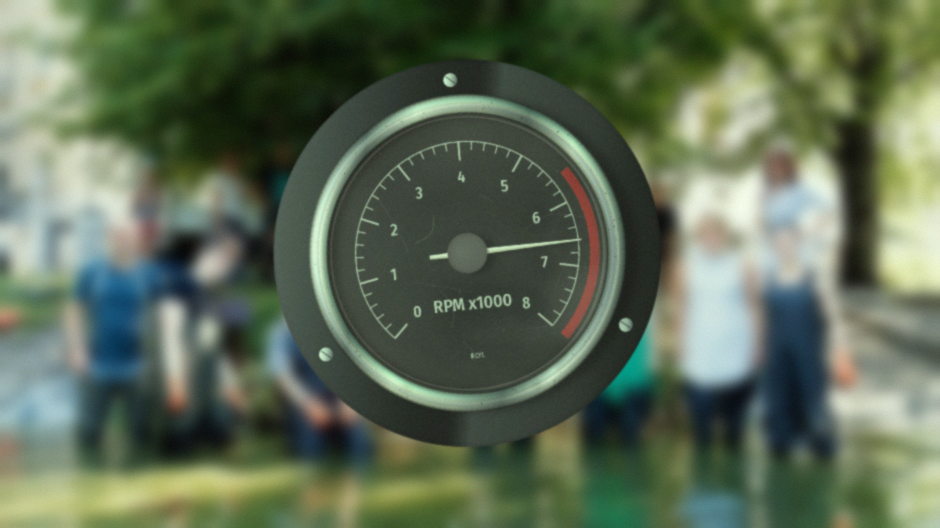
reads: 6600rpm
